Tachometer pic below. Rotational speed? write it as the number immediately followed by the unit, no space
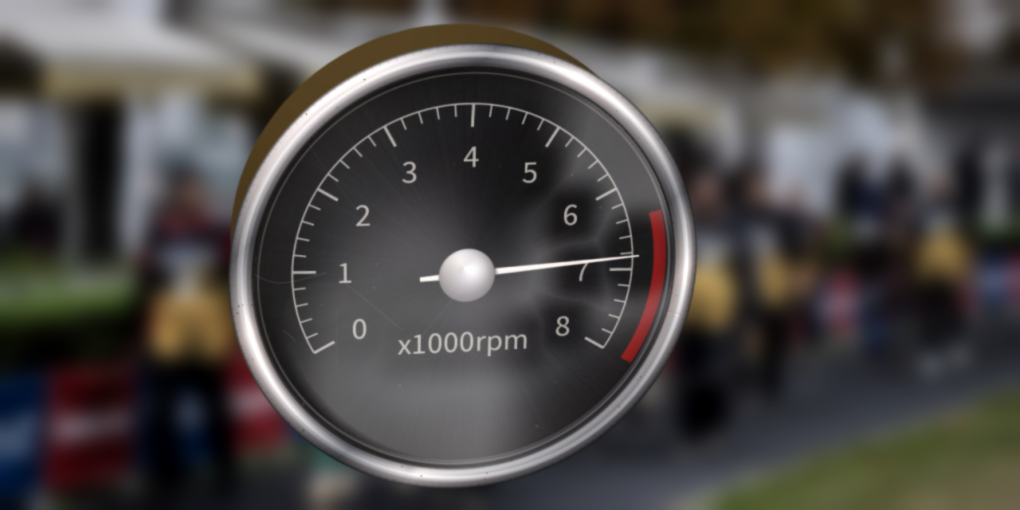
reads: 6800rpm
